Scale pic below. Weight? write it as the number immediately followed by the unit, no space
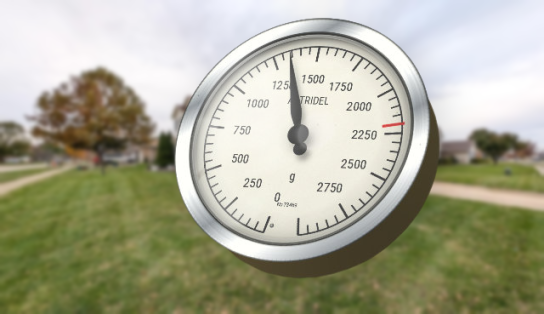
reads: 1350g
